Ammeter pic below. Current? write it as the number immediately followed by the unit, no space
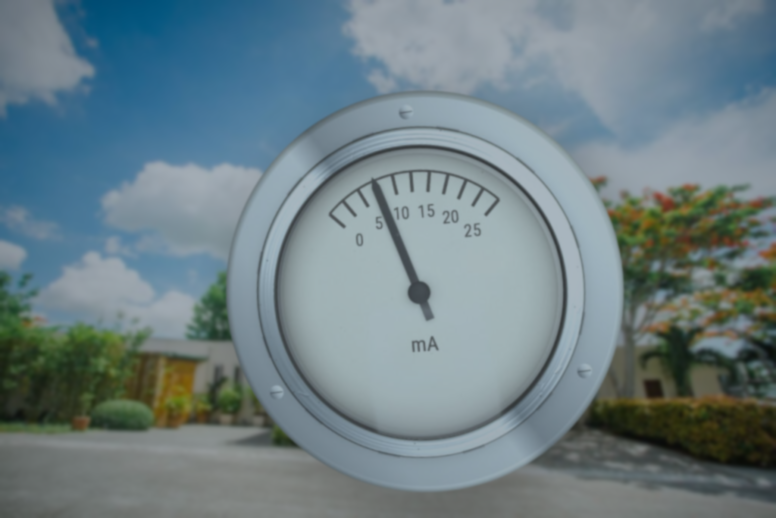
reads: 7.5mA
